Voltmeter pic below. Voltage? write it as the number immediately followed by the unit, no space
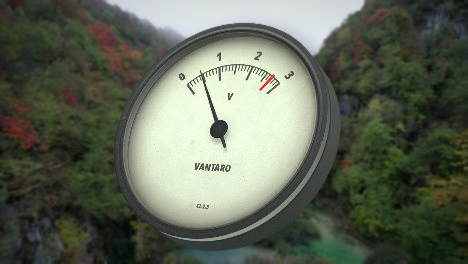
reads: 0.5V
